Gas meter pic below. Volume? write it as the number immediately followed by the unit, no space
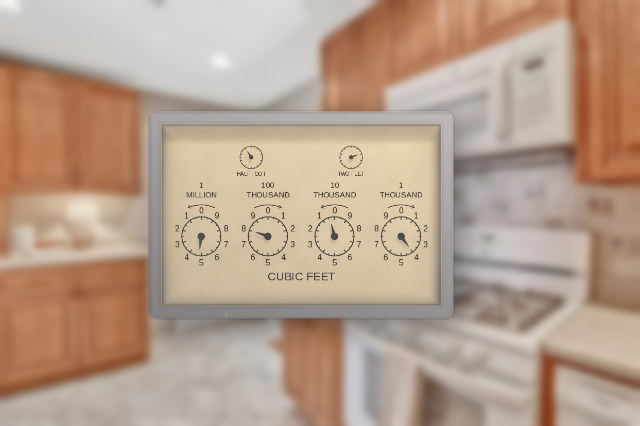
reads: 480400ft³
